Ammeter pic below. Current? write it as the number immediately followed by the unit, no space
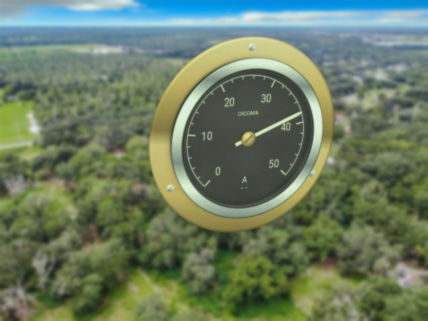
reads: 38A
